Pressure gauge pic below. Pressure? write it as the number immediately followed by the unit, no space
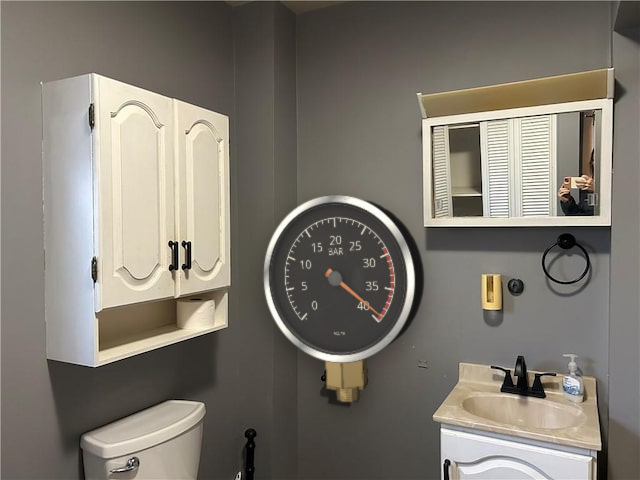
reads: 39bar
